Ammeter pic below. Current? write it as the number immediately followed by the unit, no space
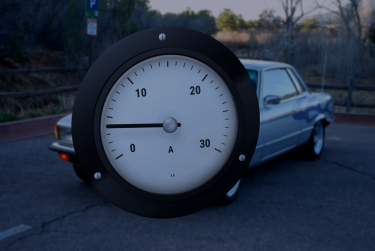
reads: 4A
